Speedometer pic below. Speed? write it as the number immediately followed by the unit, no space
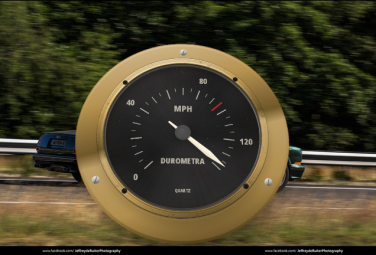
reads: 137.5mph
